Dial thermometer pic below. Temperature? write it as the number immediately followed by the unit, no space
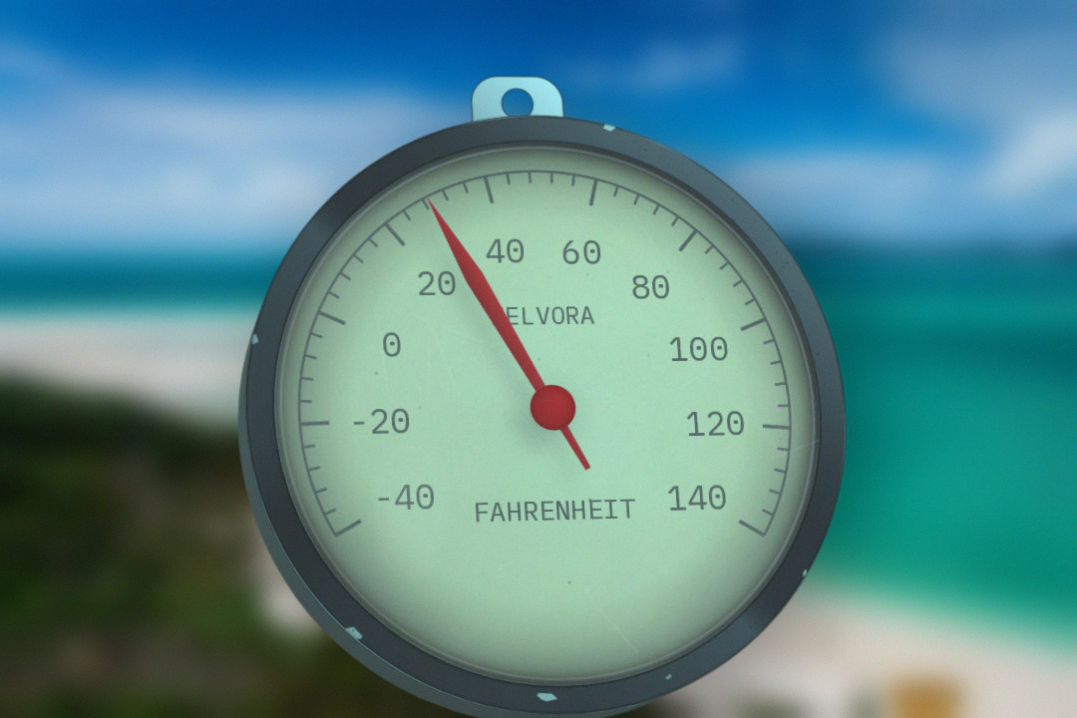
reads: 28°F
